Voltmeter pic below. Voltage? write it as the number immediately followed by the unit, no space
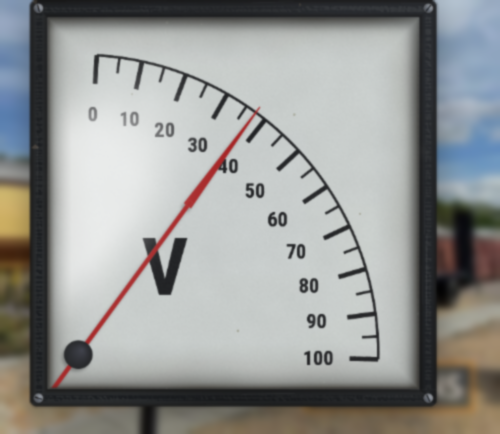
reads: 37.5V
